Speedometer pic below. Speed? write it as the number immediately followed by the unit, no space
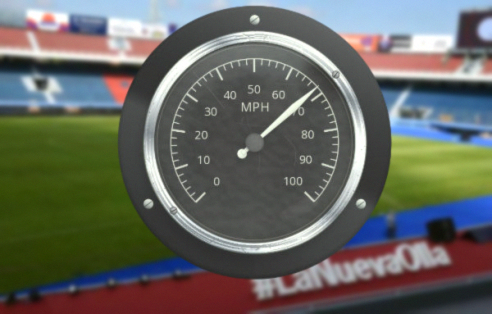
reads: 68mph
